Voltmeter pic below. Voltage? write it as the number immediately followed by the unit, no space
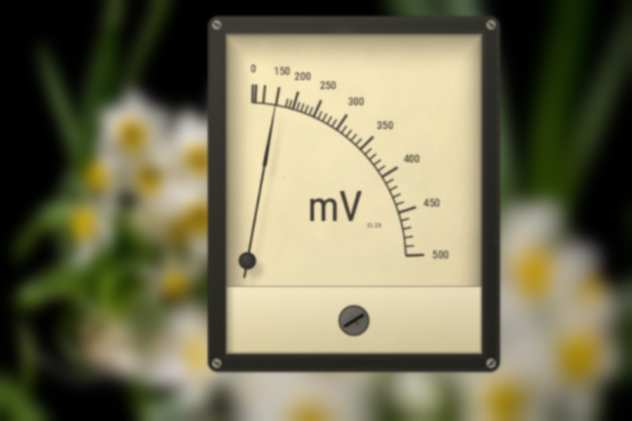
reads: 150mV
